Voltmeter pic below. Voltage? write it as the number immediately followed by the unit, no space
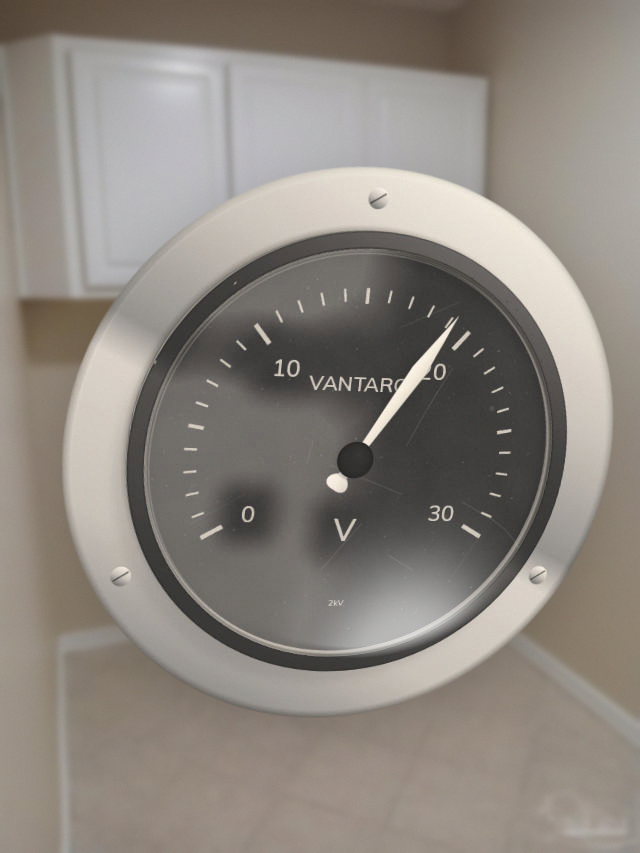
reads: 19V
